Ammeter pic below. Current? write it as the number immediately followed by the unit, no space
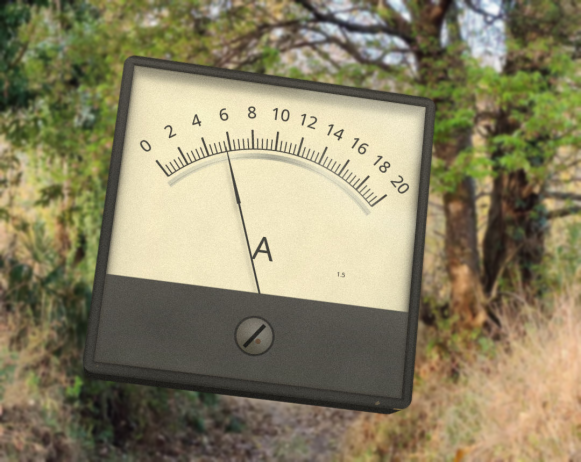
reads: 5.6A
